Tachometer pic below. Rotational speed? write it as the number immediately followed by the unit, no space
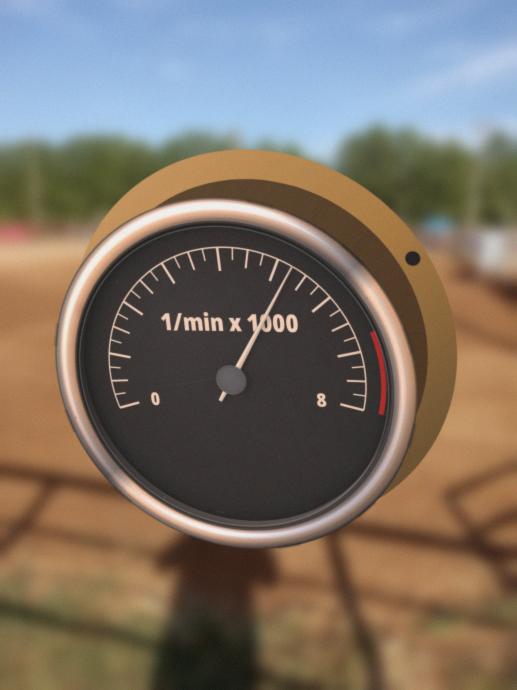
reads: 5250rpm
